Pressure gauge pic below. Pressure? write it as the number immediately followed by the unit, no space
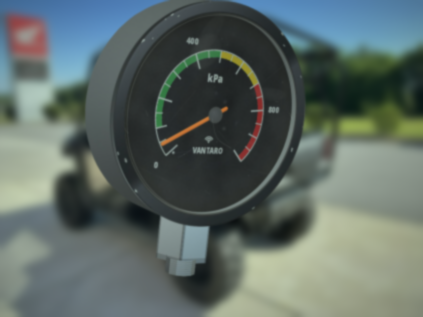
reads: 50kPa
